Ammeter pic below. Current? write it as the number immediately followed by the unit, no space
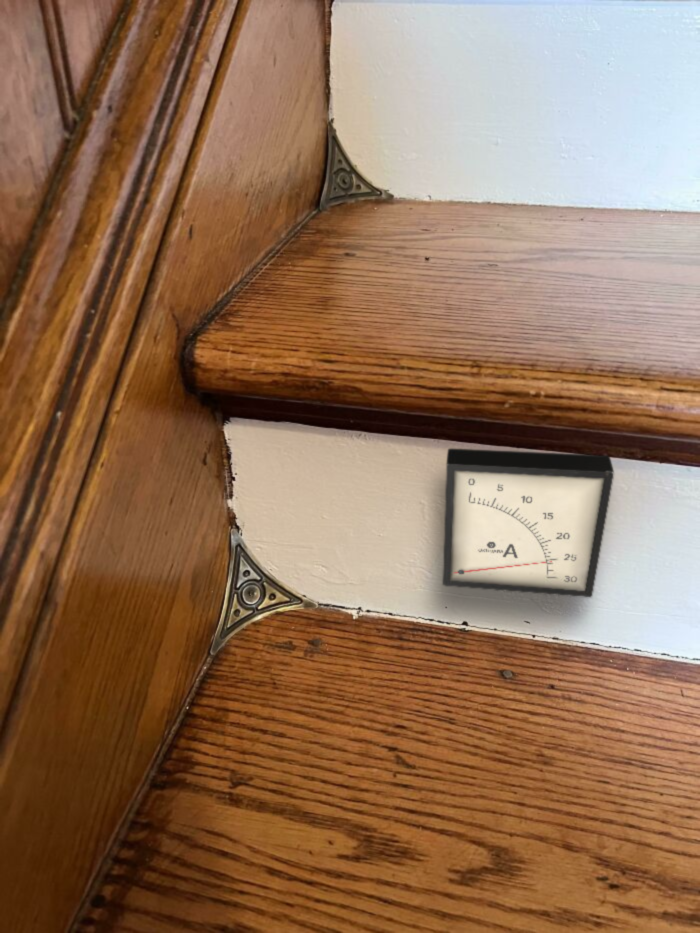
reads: 25A
